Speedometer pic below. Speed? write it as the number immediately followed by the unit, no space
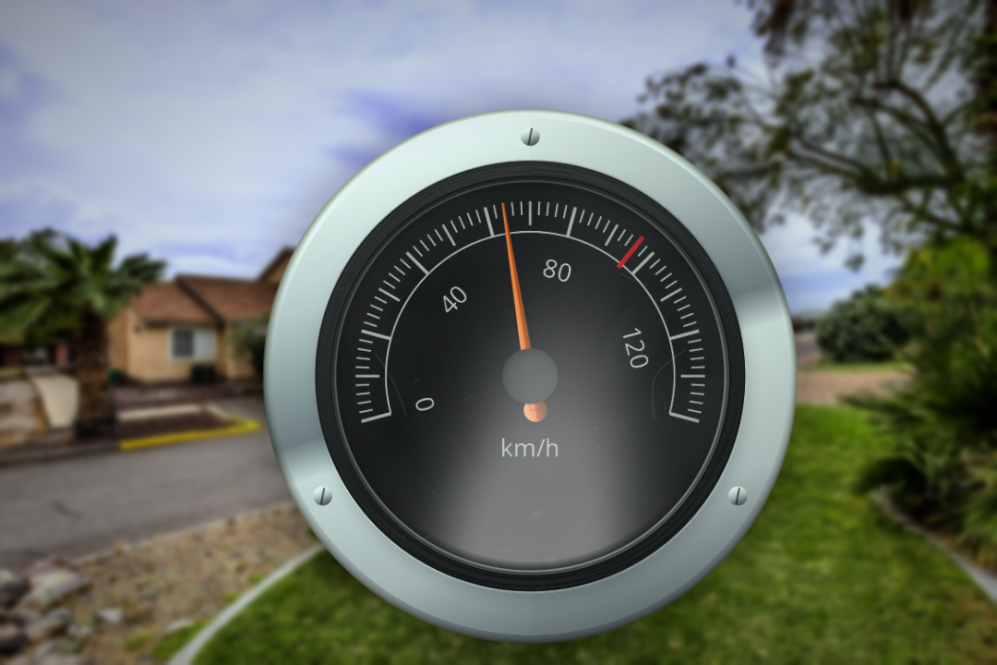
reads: 64km/h
